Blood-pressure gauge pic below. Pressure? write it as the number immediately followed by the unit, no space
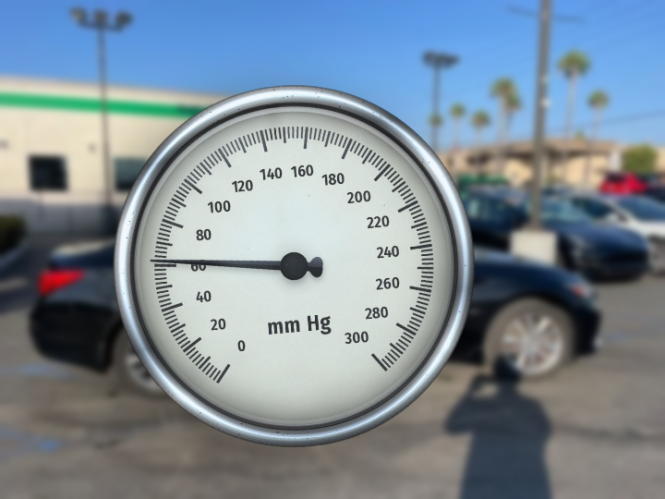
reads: 62mmHg
